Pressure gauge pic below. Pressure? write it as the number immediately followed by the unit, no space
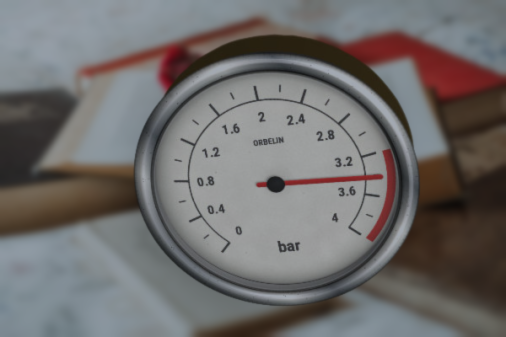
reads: 3.4bar
